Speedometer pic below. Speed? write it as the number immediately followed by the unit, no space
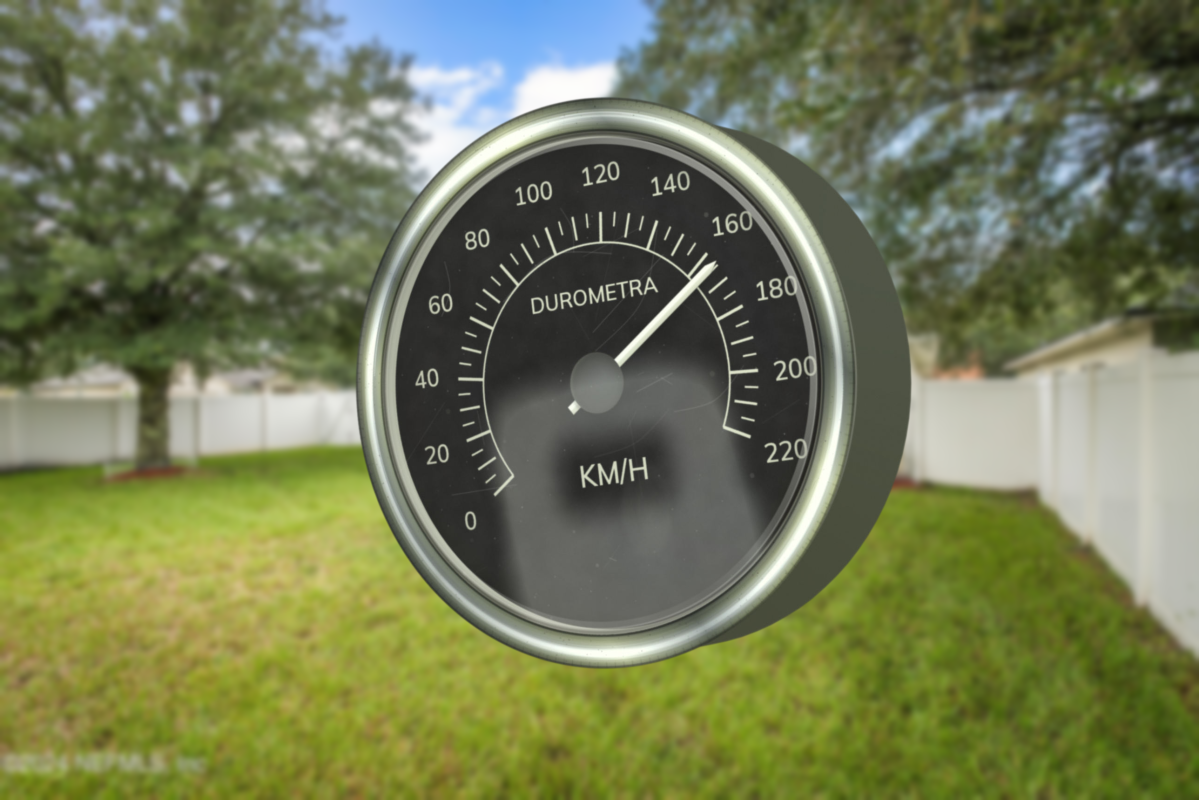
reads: 165km/h
